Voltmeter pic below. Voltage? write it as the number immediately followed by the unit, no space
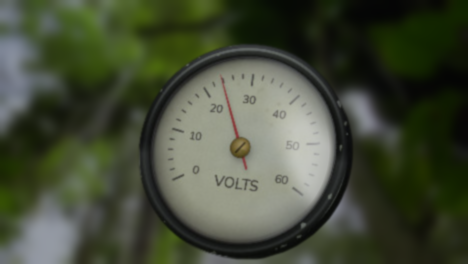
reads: 24V
